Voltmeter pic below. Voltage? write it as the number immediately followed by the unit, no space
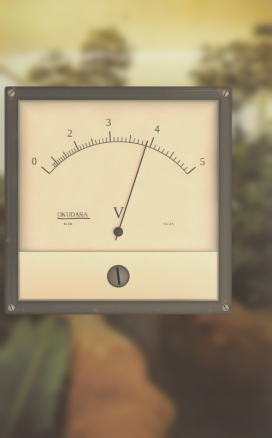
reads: 3.9V
